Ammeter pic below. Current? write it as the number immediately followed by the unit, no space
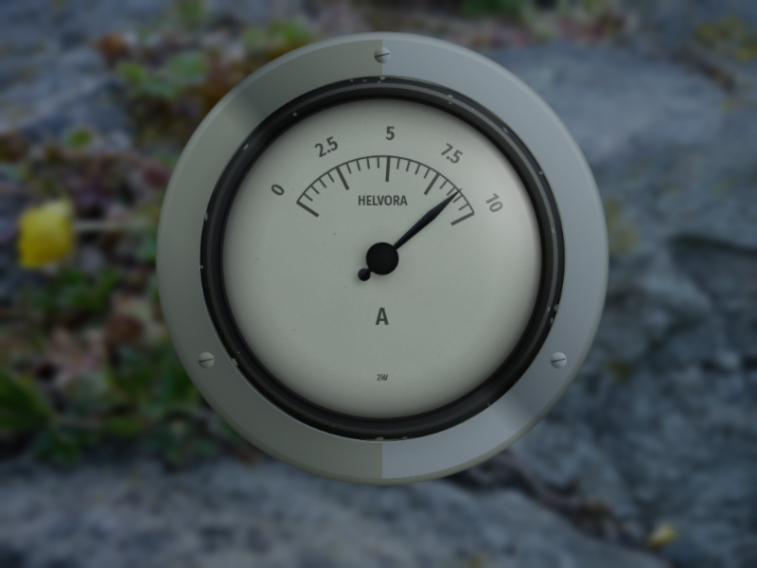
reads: 8.75A
